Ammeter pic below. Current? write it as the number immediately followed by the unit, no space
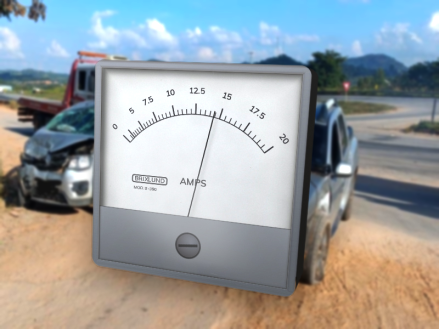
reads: 14.5A
